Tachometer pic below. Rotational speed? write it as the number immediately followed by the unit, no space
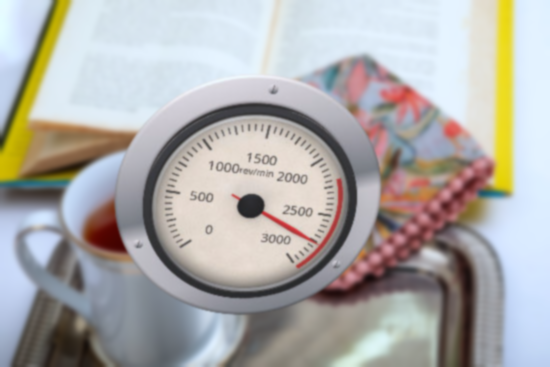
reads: 2750rpm
